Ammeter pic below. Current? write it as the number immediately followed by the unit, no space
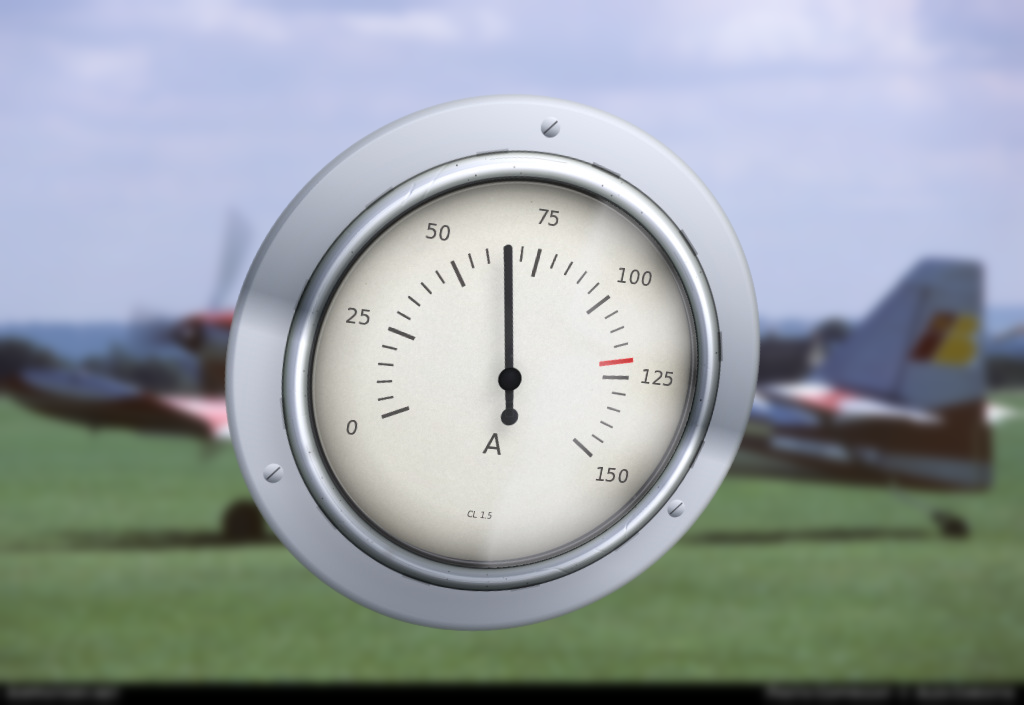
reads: 65A
